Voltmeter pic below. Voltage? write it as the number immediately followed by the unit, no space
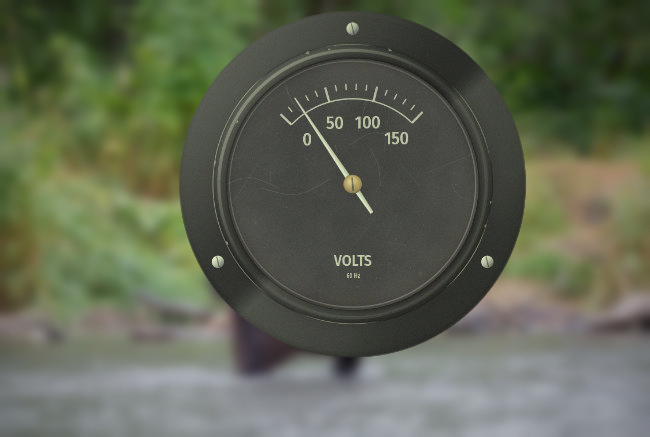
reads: 20V
